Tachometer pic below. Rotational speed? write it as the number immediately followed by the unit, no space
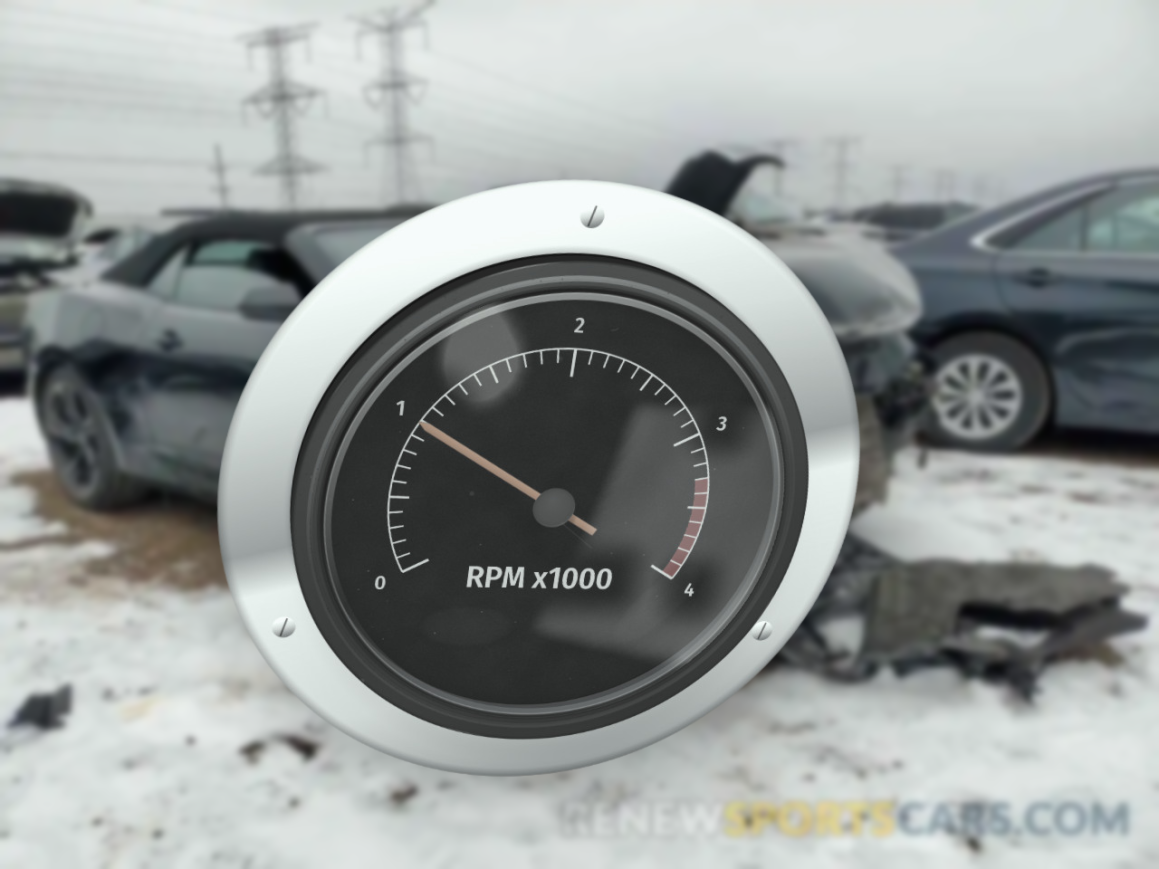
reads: 1000rpm
